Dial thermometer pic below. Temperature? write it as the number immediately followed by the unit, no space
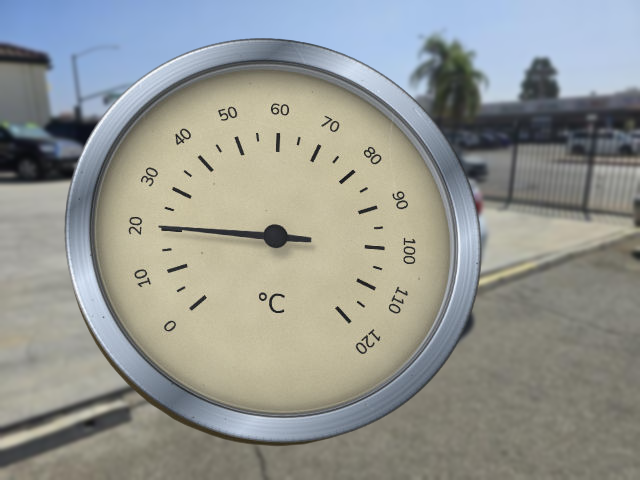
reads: 20°C
